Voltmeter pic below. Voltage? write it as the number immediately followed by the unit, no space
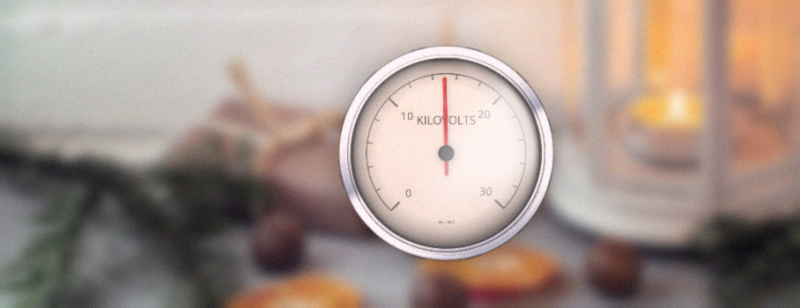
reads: 15kV
